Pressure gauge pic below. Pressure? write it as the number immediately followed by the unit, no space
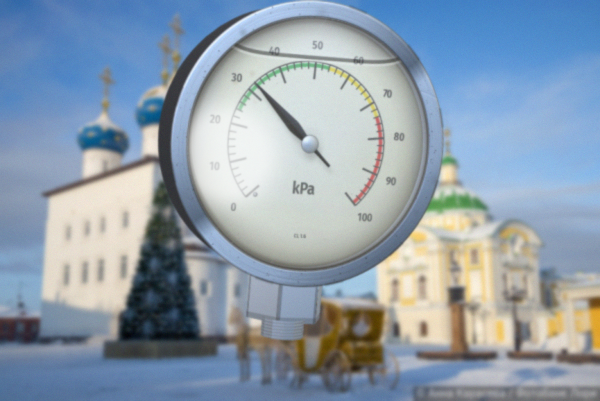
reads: 32kPa
